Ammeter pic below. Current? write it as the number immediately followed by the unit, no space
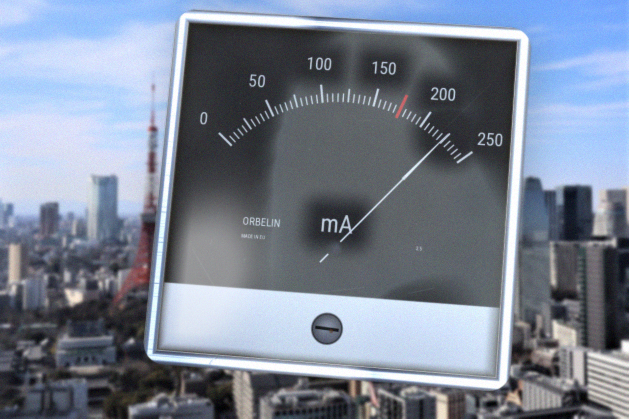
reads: 225mA
